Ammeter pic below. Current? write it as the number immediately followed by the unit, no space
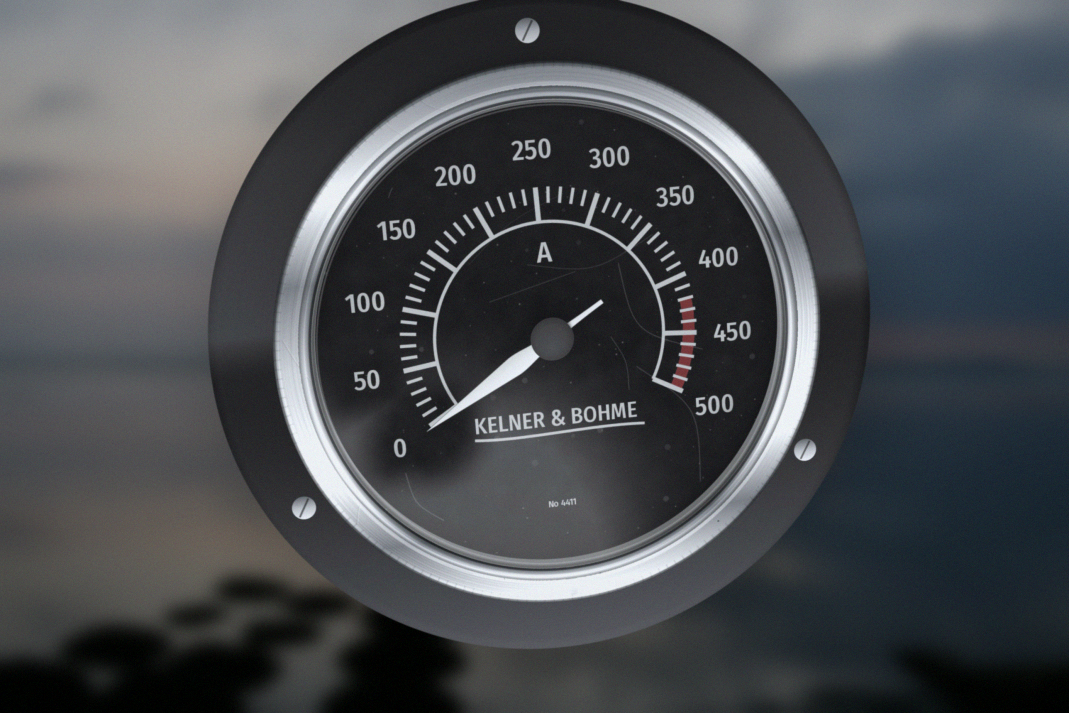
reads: 0A
